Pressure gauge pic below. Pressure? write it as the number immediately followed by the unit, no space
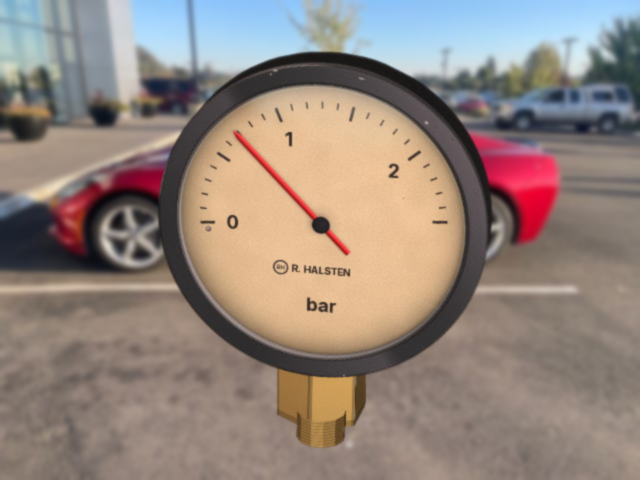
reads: 0.7bar
